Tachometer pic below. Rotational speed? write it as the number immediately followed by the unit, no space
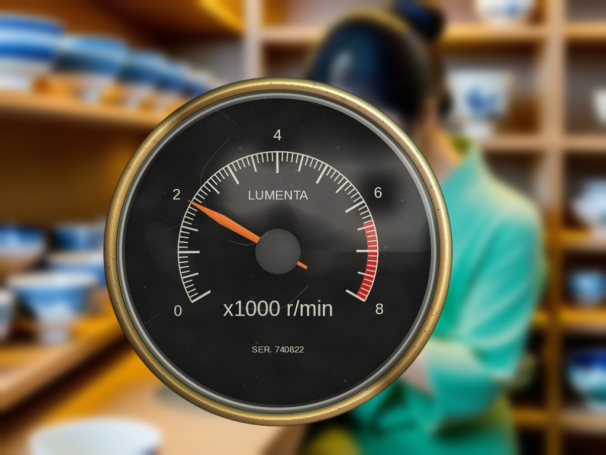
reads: 2000rpm
